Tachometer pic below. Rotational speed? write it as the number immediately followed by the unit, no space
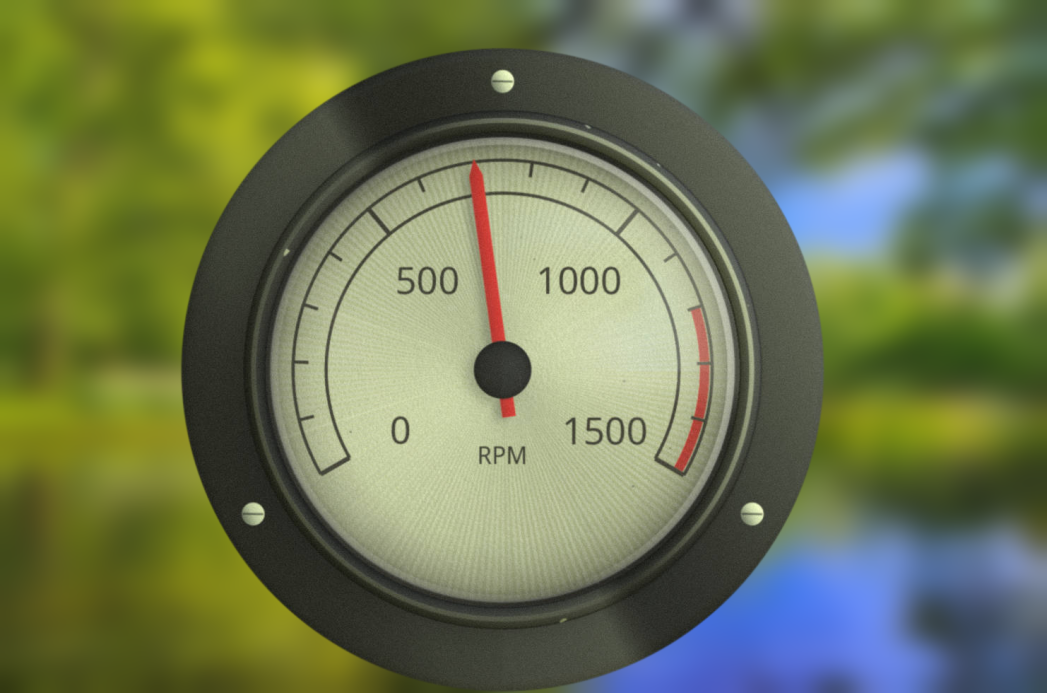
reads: 700rpm
